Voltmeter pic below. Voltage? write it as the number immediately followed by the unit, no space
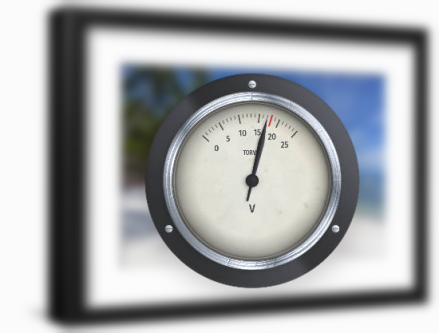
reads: 17V
